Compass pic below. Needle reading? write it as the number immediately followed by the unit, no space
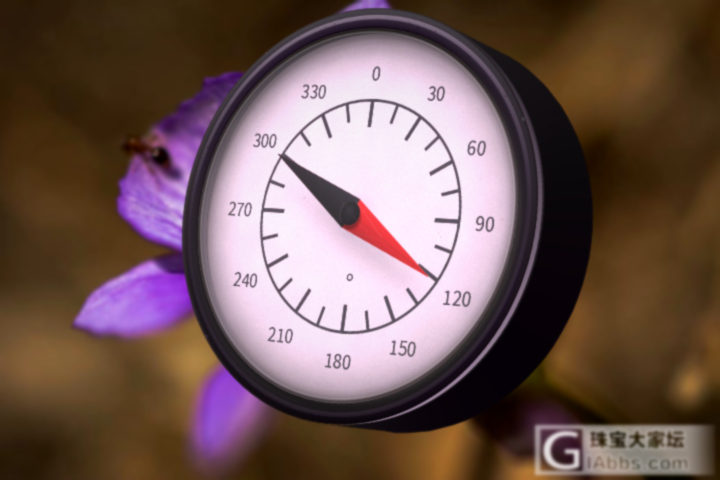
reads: 120°
